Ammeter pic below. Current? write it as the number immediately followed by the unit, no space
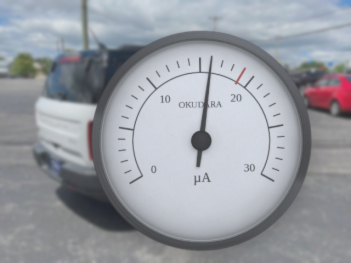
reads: 16µA
